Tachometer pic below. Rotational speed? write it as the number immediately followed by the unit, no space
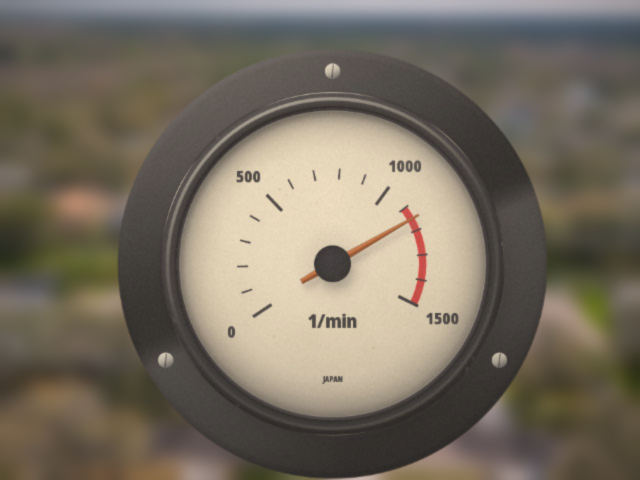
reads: 1150rpm
